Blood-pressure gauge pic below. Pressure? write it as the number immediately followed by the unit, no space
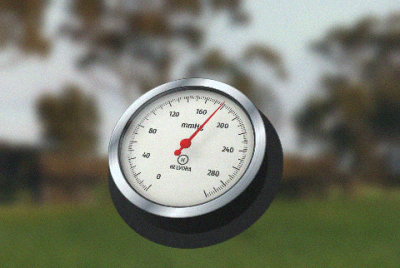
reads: 180mmHg
